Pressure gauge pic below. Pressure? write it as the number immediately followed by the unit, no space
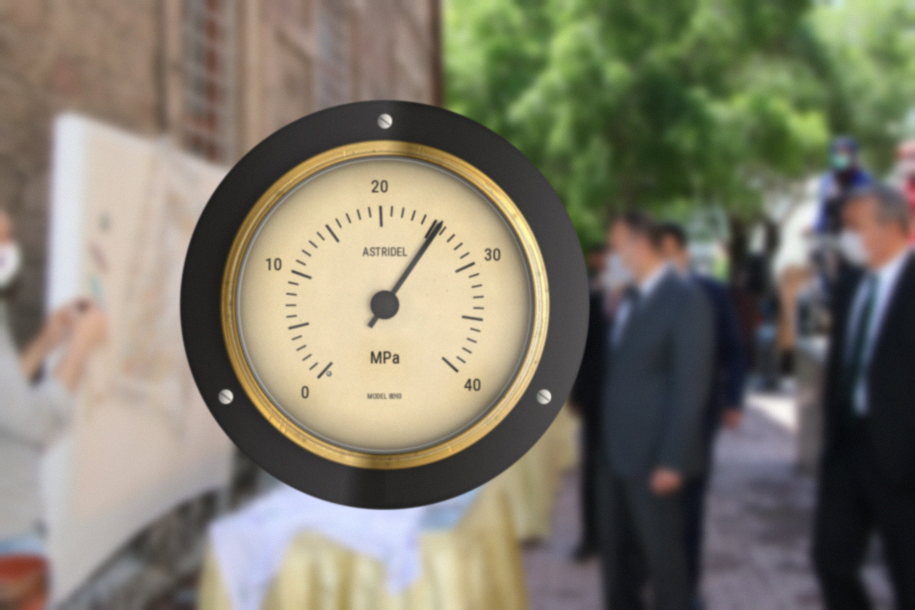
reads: 25.5MPa
